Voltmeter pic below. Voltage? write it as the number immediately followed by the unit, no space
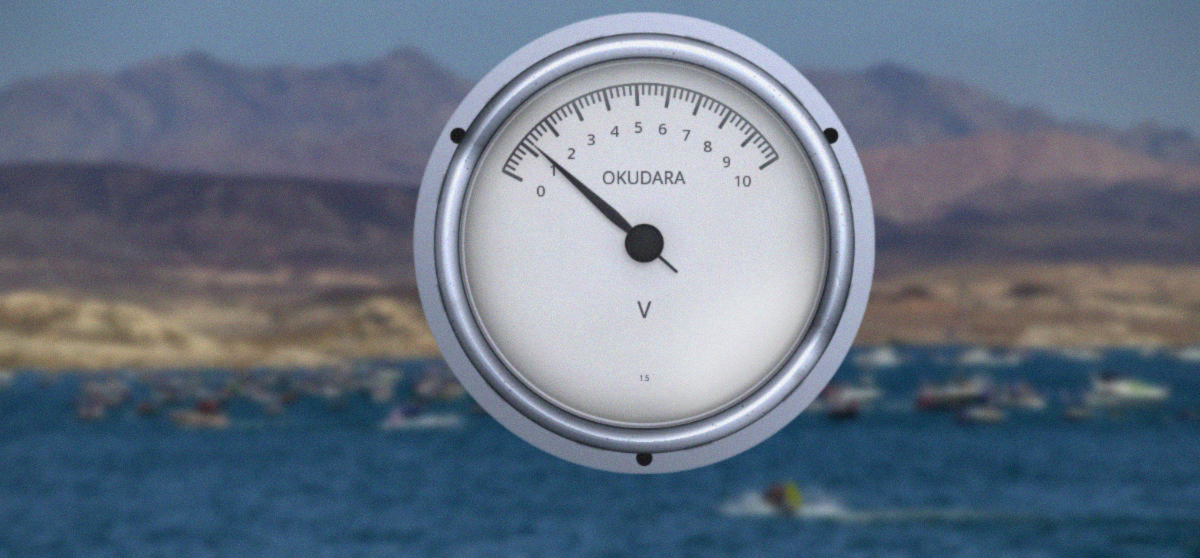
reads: 1.2V
